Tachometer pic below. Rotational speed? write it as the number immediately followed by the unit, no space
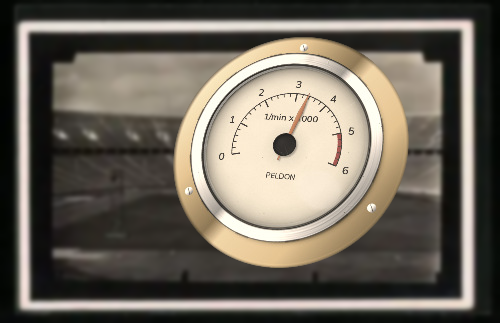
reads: 3400rpm
